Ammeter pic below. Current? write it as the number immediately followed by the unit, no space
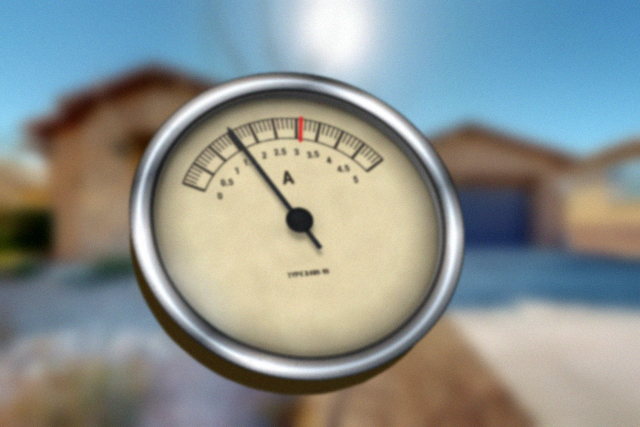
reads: 1.5A
